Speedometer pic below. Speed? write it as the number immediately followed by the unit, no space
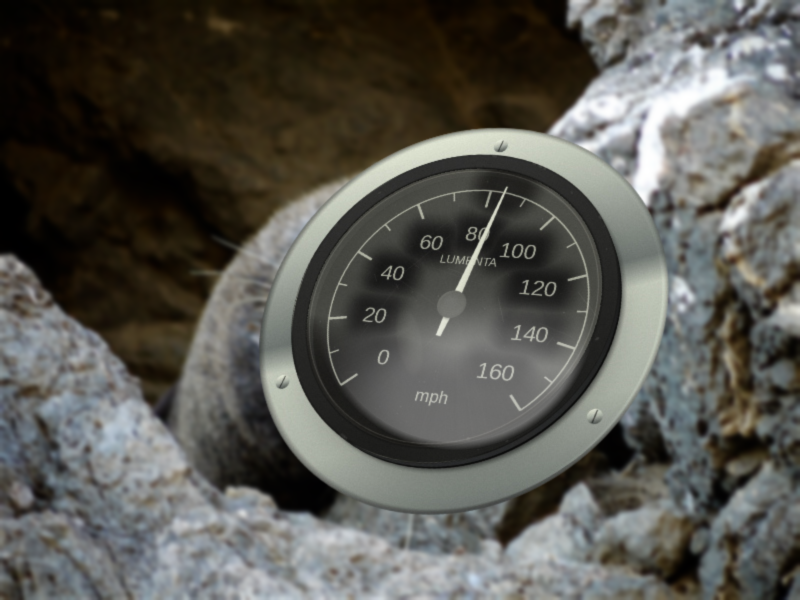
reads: 85mph
